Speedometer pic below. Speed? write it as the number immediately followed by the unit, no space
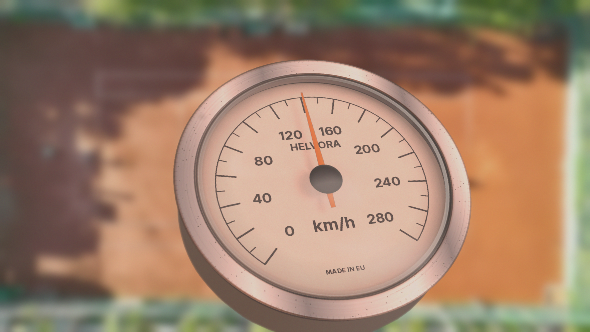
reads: 140km/h
